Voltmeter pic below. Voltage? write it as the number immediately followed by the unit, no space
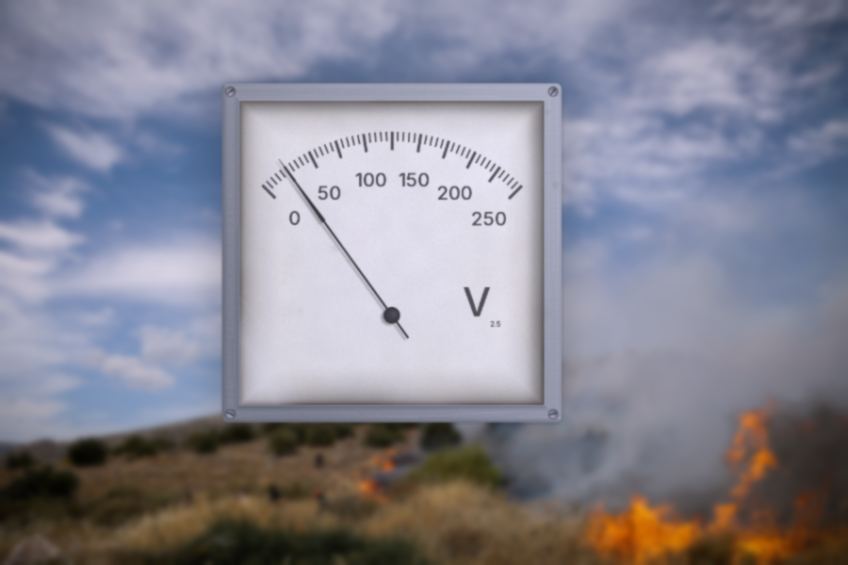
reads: 25V
